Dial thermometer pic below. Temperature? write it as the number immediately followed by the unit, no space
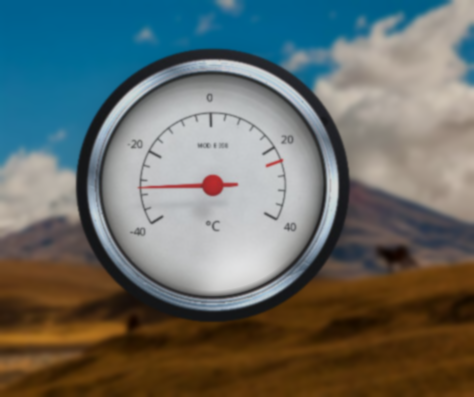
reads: -30°C
